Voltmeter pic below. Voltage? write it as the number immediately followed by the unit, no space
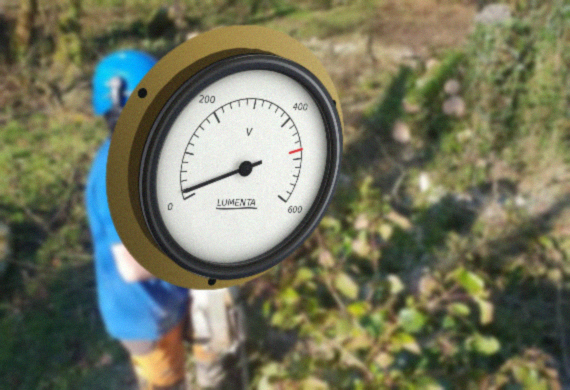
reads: 20V
